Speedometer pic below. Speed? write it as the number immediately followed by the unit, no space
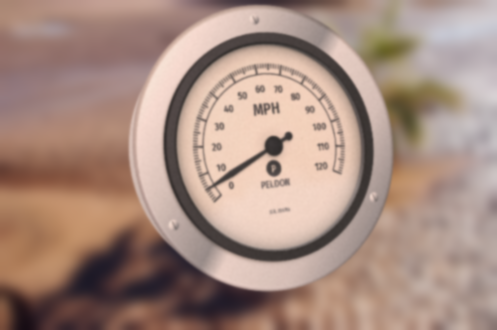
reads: 5mph
